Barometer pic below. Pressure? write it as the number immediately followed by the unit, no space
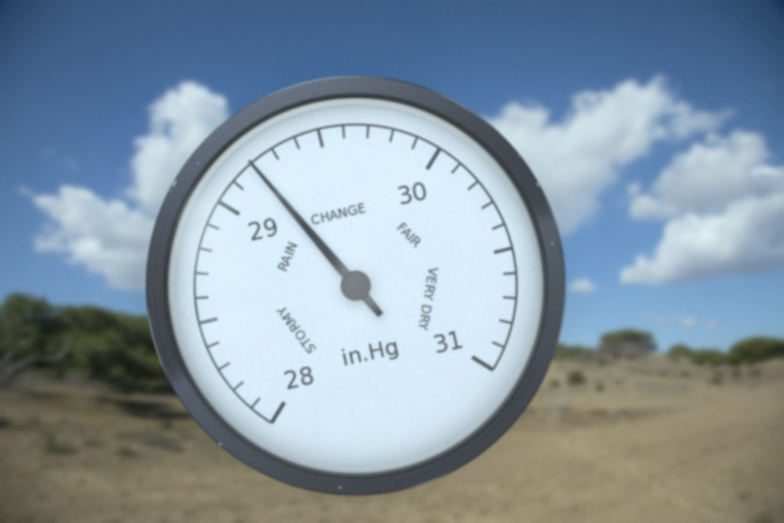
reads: 29.2inHg
